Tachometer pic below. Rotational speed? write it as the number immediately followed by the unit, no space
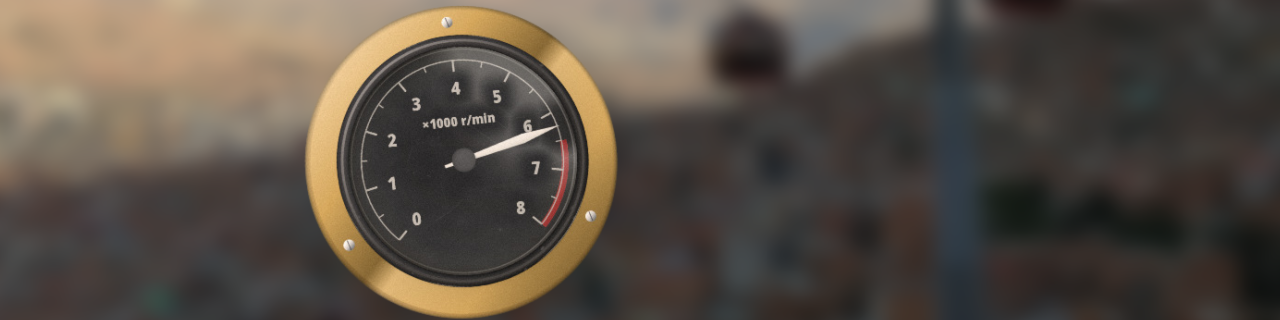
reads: 6250rpm
